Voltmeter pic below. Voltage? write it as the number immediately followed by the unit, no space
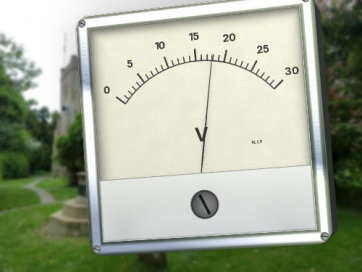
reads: 18V
